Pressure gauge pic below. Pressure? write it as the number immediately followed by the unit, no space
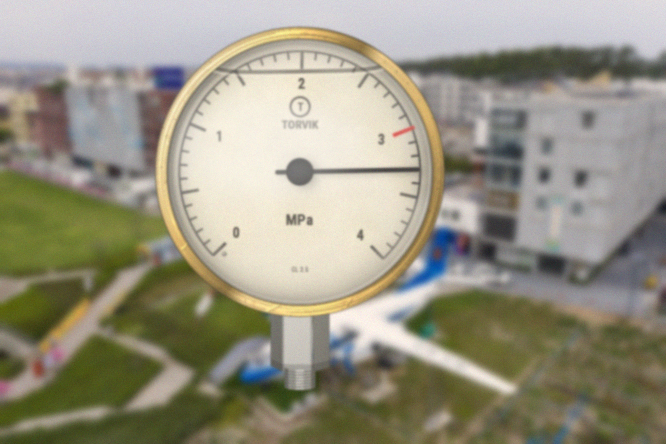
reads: 3.3MPa
